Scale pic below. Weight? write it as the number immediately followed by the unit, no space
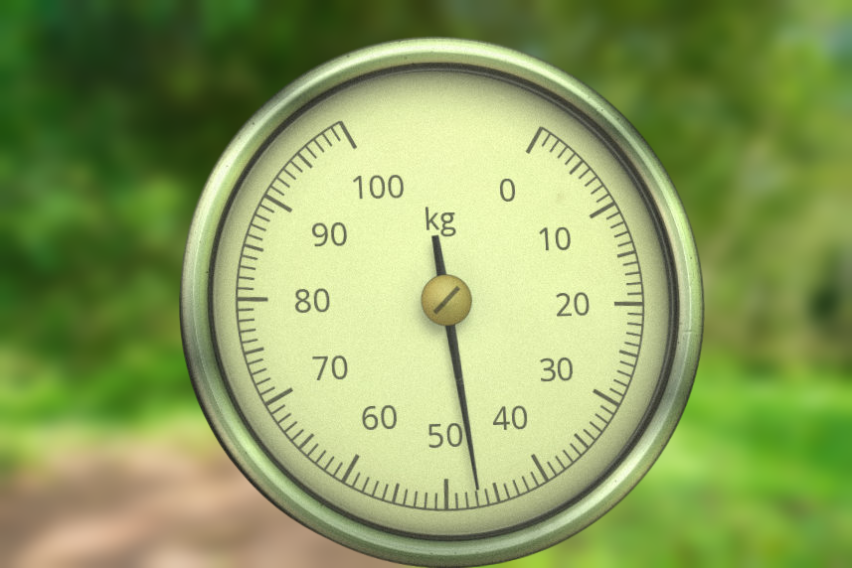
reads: 47kg
